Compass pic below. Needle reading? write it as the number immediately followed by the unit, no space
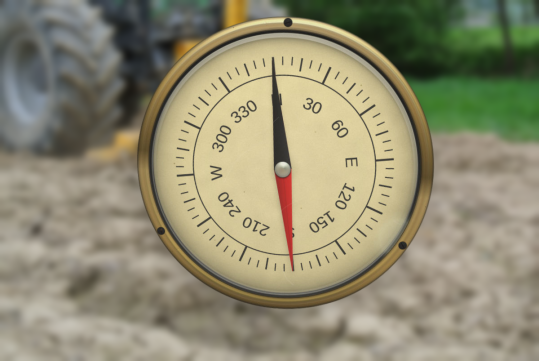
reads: 180°
